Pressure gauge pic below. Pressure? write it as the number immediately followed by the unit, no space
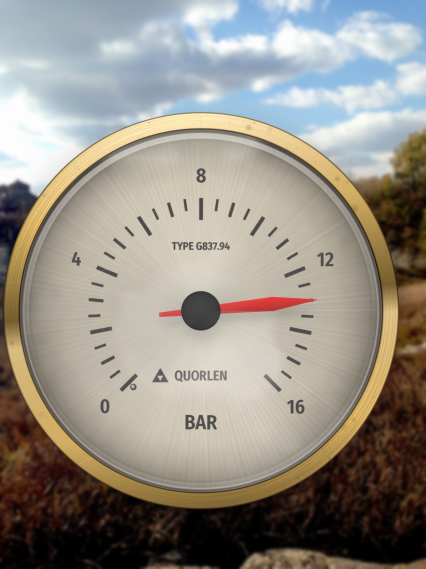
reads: 13bar
